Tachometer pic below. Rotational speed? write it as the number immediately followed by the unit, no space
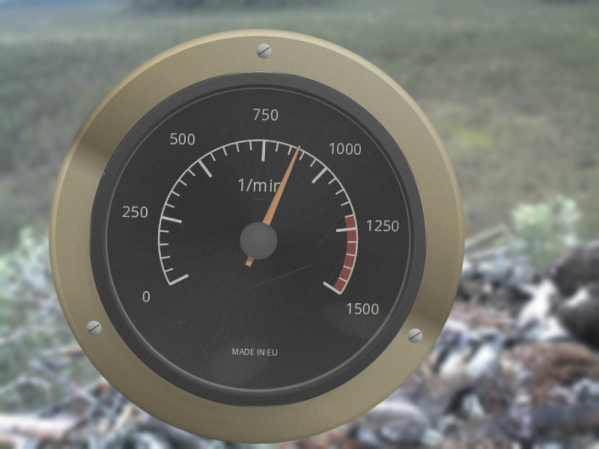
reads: 875rpm
